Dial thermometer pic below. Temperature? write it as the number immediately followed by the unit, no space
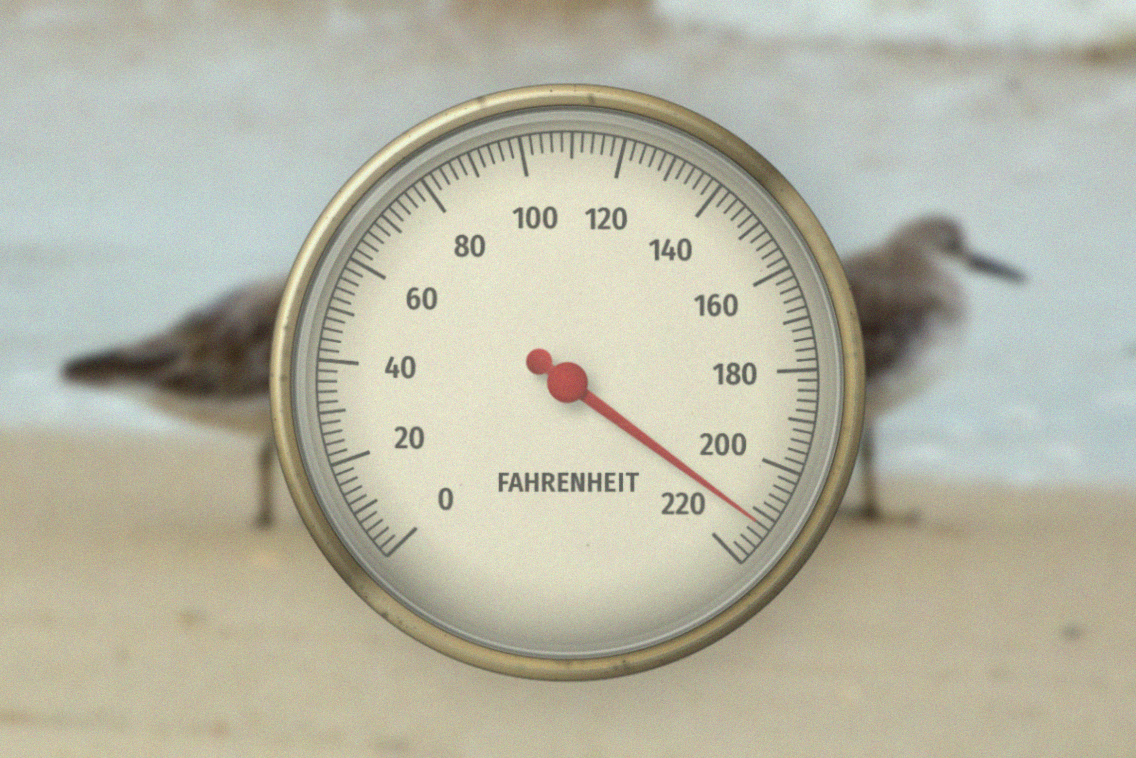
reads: 212°F
